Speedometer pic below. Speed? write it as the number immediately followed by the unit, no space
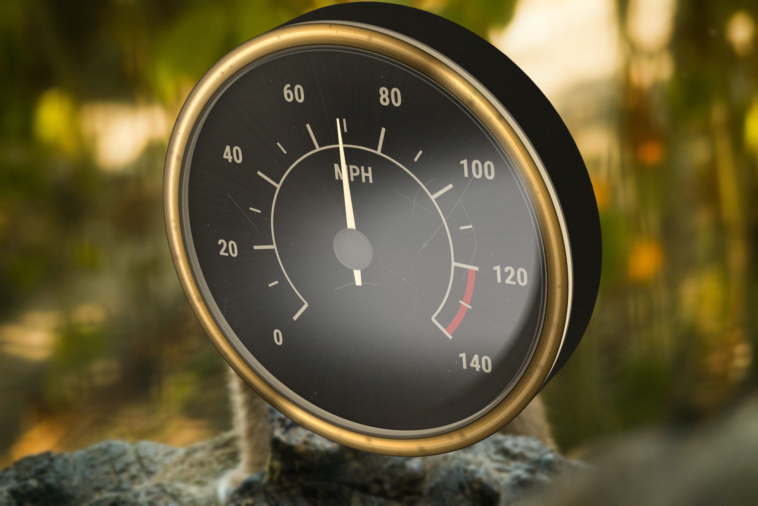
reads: 70mph
